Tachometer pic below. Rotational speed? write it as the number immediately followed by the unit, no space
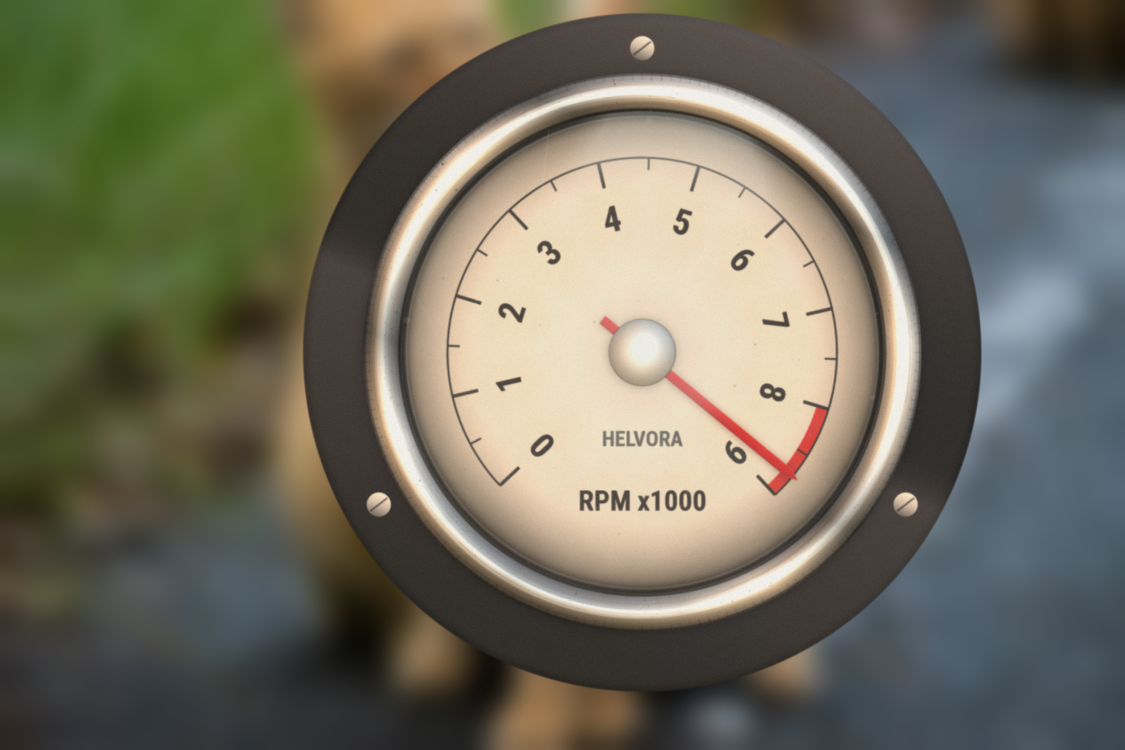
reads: 8750rpm
